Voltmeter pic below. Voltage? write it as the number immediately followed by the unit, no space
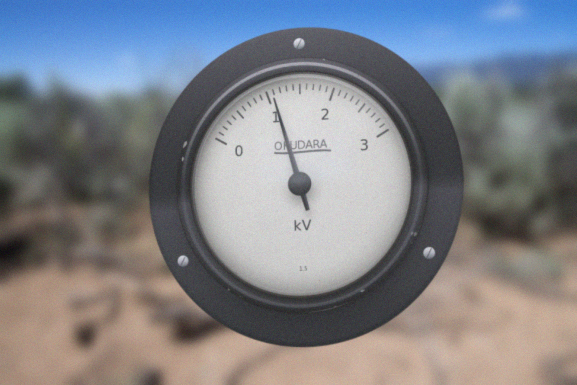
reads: 1.1kV
